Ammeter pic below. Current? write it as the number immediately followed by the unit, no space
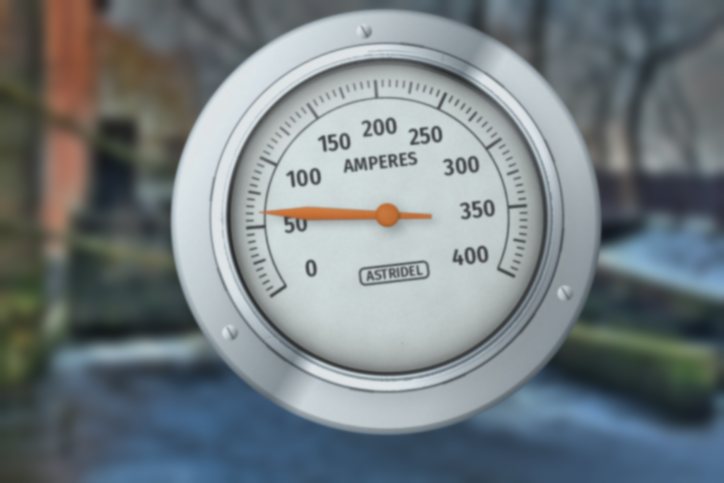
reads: 60A
